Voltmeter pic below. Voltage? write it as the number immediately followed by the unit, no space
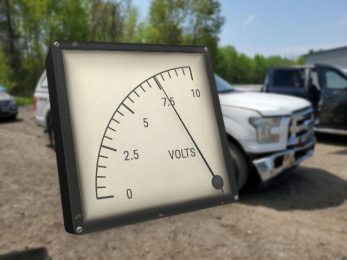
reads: 7.5V
